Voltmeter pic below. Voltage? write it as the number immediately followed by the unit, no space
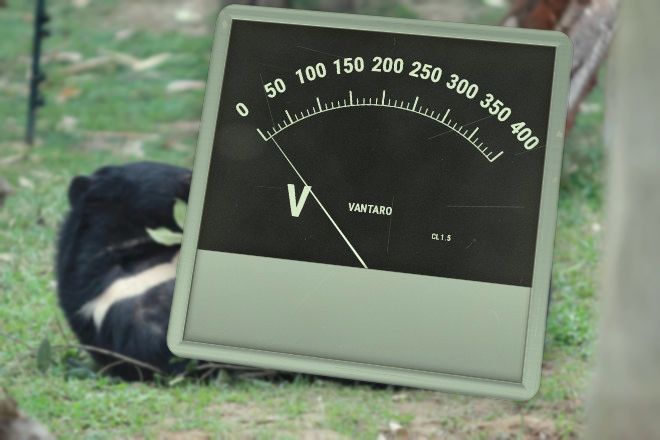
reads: 10V
